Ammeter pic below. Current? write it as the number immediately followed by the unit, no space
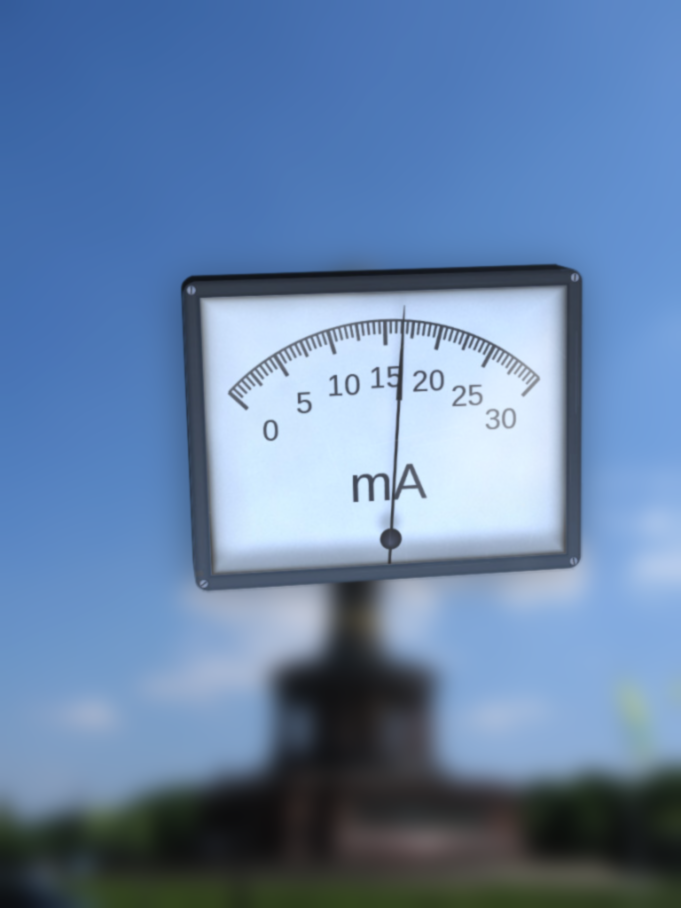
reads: 16.5mA
